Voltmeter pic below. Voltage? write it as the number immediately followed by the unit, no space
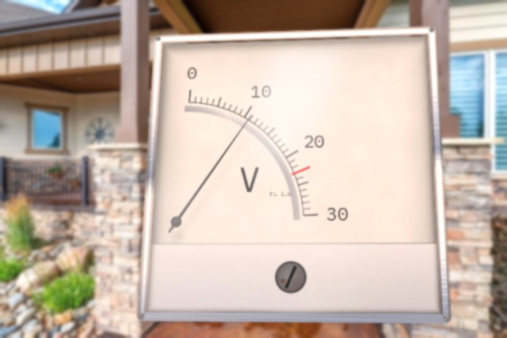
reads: 11V
